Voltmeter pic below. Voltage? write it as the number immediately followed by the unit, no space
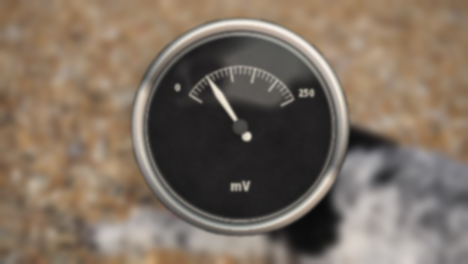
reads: 50mV
